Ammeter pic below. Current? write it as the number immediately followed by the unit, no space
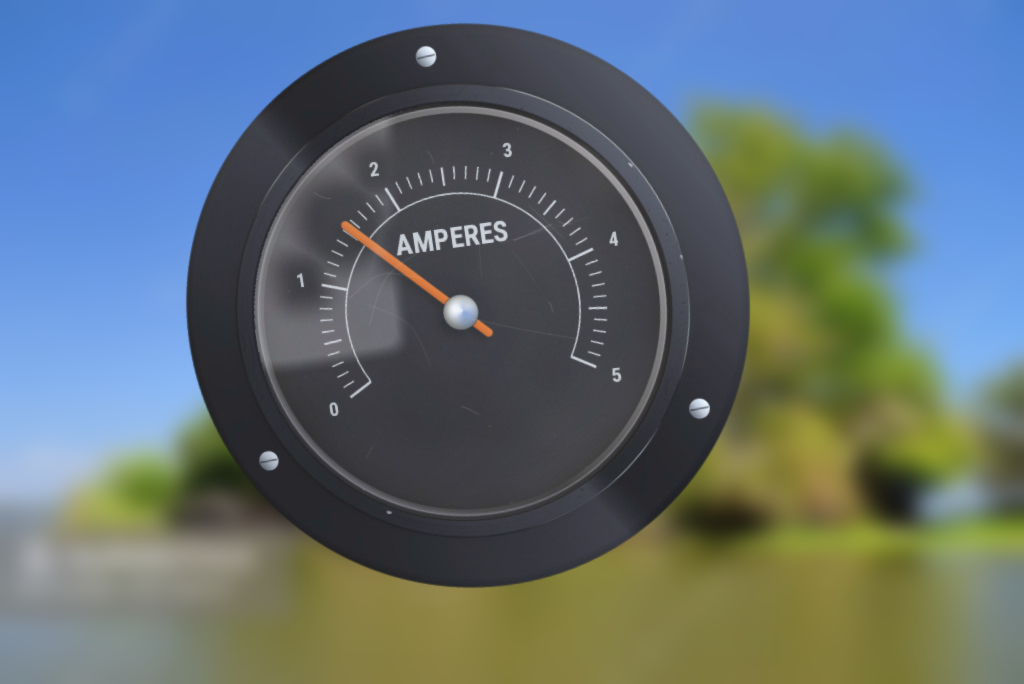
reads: 1.55A
